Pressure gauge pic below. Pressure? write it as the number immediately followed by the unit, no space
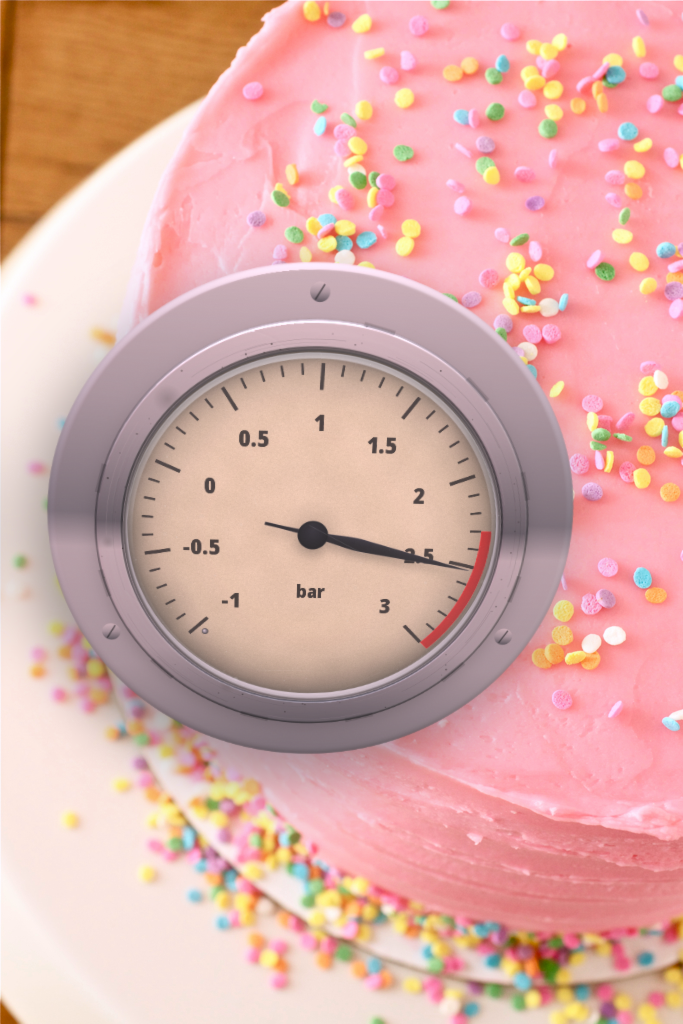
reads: 2.5bar
